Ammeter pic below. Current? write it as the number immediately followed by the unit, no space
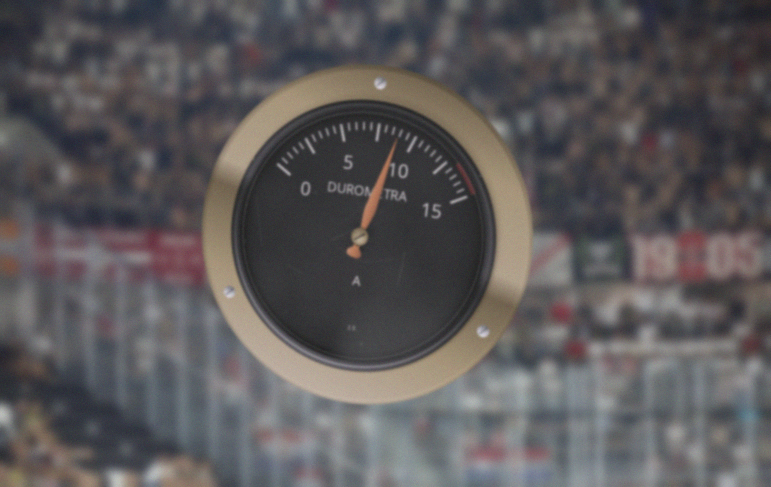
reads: 9A
